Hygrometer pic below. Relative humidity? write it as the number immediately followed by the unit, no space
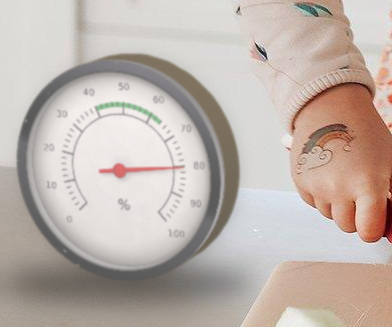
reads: 80%
